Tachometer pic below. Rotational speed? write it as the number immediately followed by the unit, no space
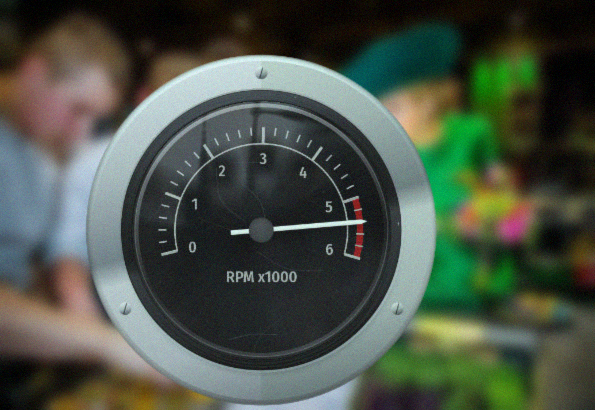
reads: 5400rpm
